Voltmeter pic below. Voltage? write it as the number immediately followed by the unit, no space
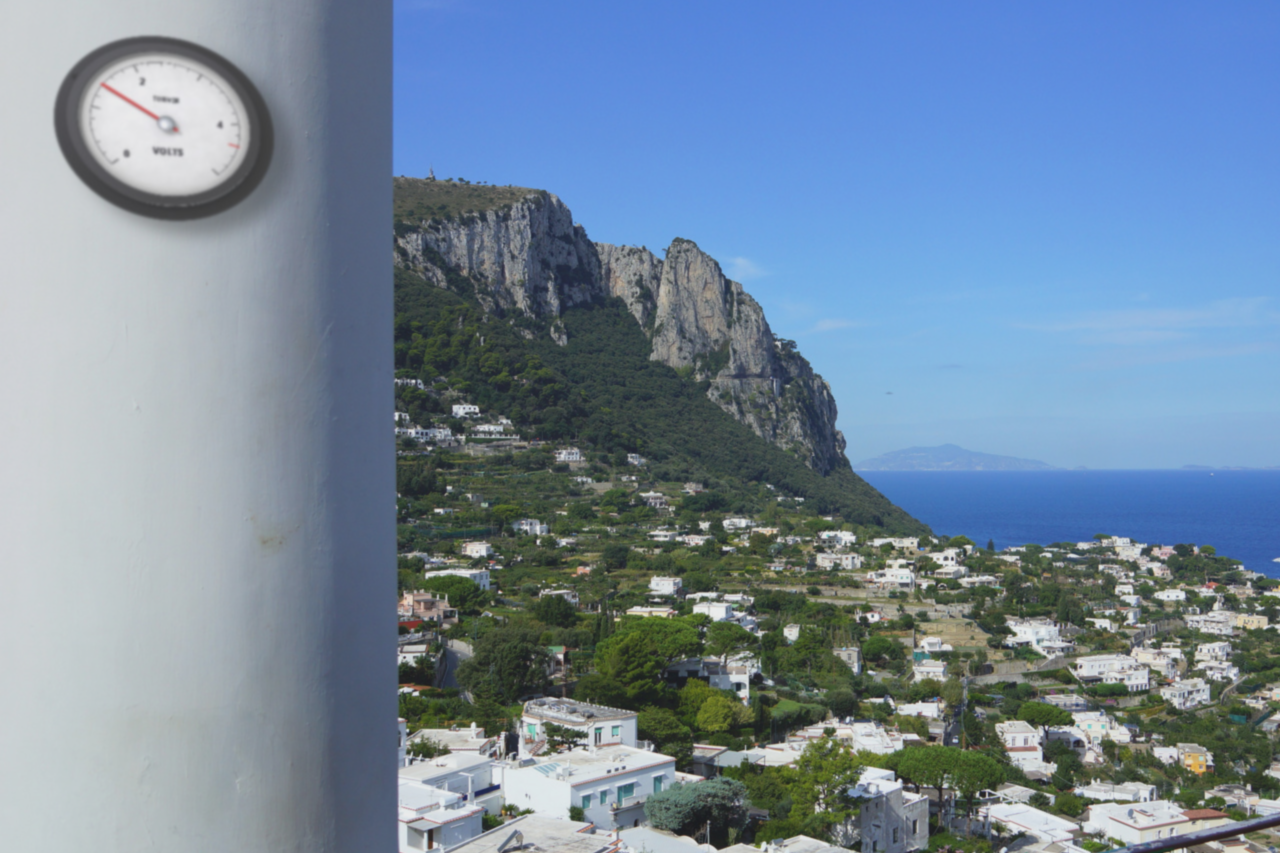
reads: 1.4V
